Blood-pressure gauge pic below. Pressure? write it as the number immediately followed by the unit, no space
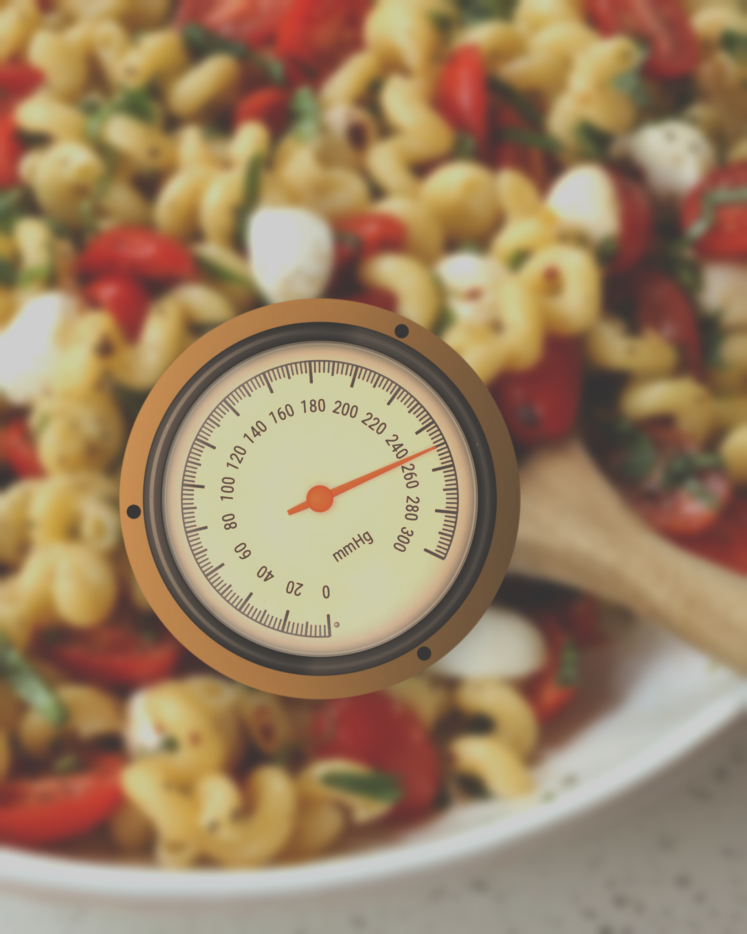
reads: 250mmHg
